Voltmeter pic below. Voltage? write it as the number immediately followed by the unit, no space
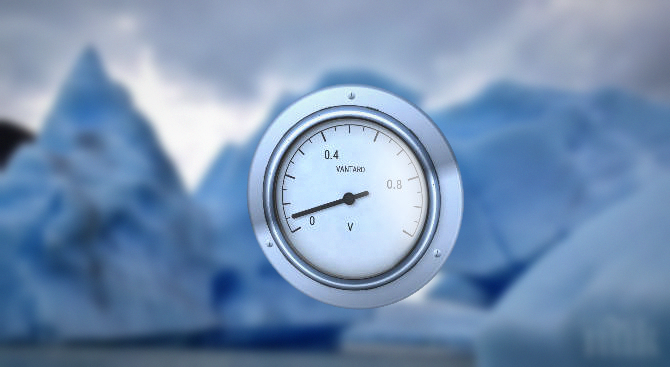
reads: 0.05V
